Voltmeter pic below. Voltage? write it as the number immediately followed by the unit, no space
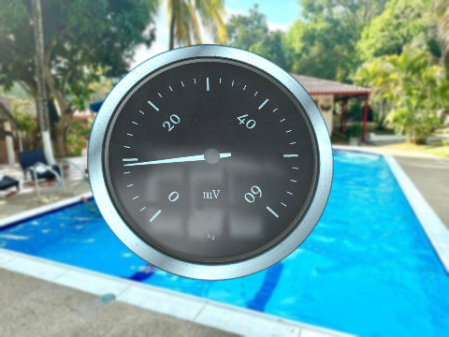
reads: 9mV
